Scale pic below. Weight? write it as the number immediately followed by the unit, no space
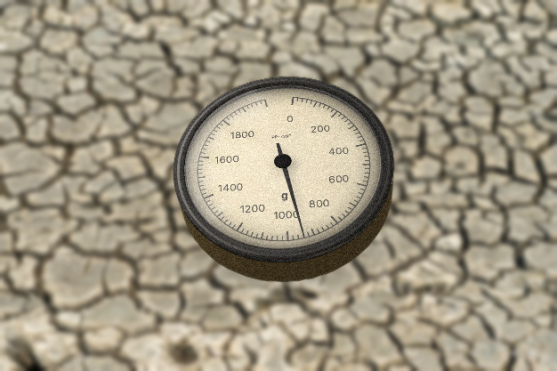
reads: 940g
